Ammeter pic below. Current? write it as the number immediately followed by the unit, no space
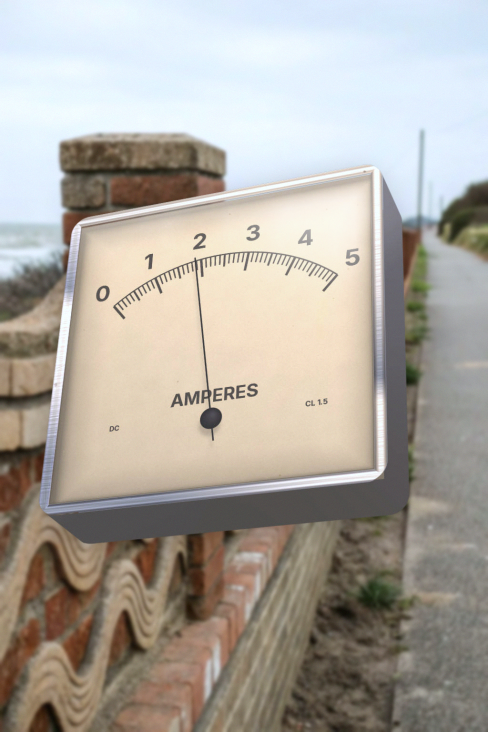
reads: 1.9A
